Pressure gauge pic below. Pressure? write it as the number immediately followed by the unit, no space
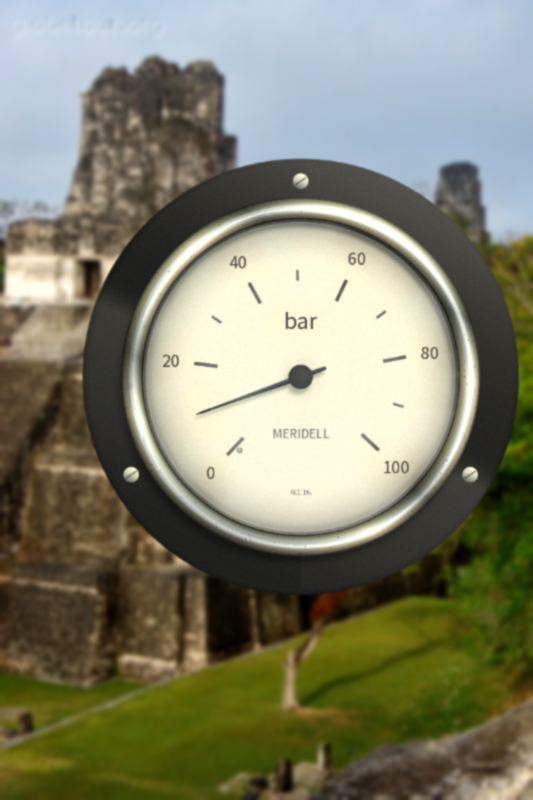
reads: 10bar
